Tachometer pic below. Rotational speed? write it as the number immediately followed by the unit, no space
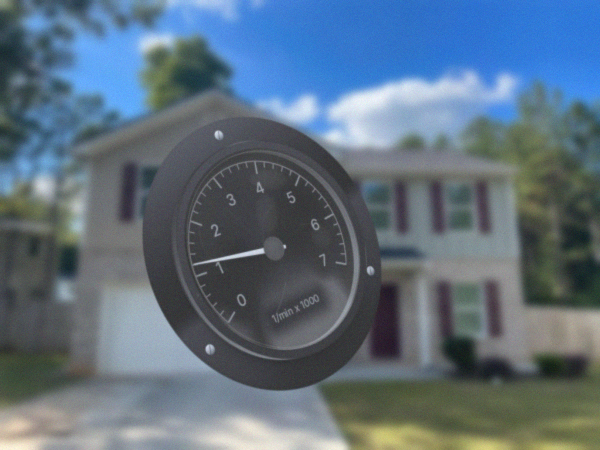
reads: 1200rpm
